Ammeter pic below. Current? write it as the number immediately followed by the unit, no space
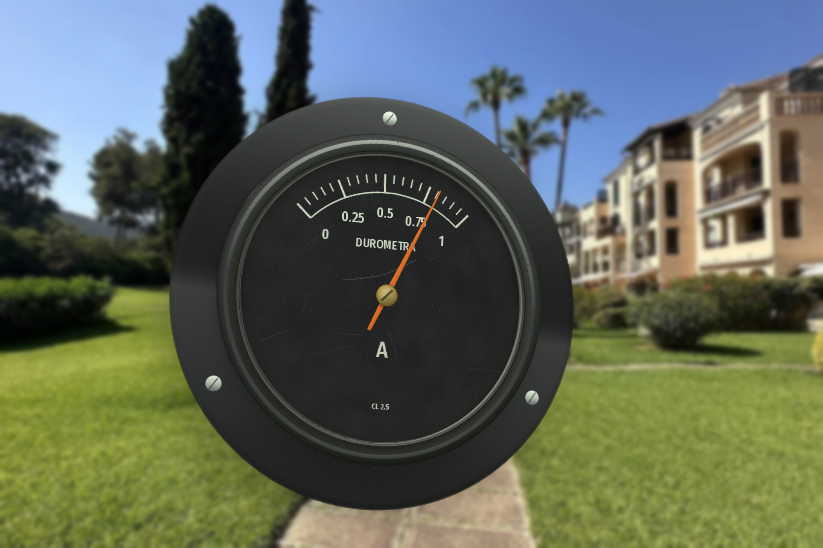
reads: 0.8A
